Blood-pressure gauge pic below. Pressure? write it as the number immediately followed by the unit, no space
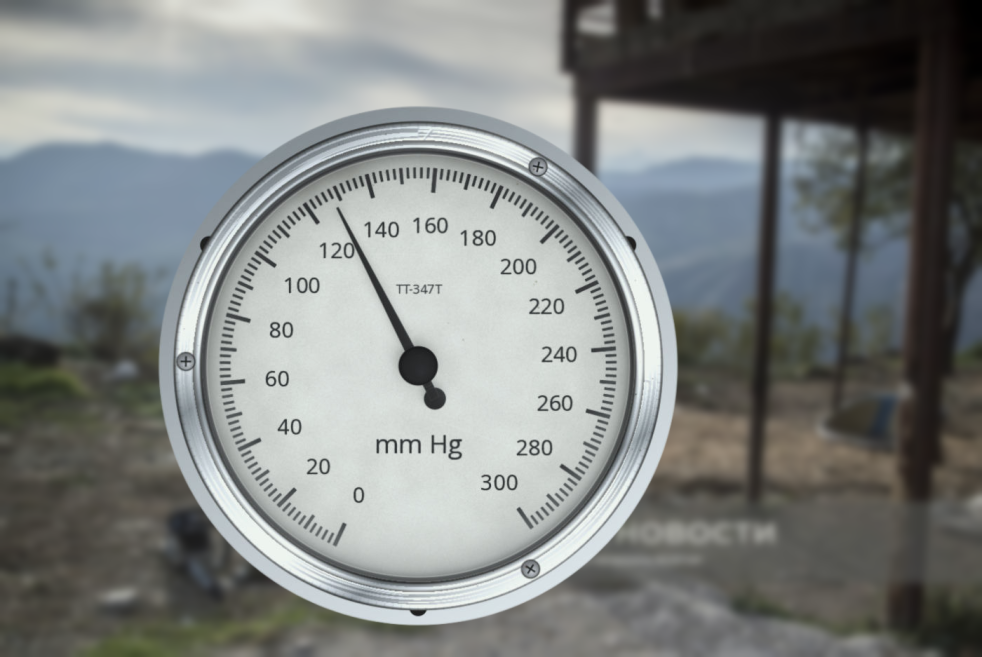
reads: 128mmHg
